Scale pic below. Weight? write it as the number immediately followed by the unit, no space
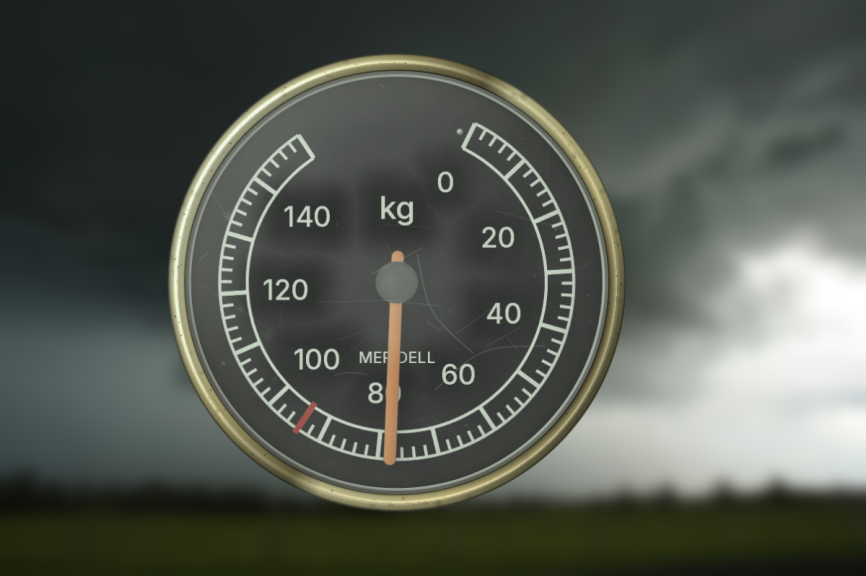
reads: 78kg
